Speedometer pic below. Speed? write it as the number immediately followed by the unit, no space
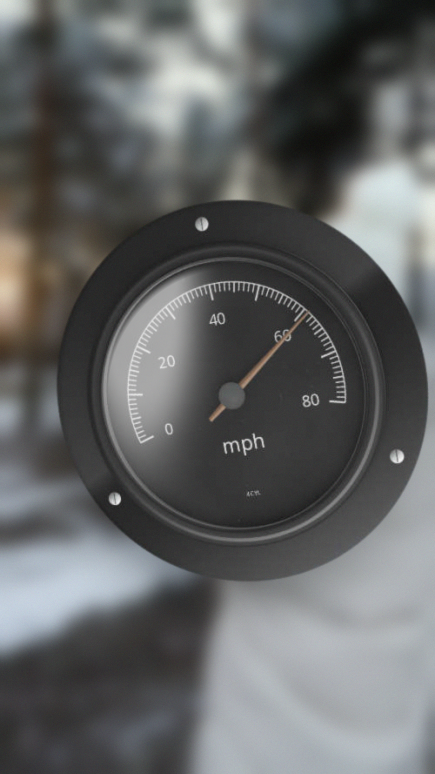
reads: 61mph
